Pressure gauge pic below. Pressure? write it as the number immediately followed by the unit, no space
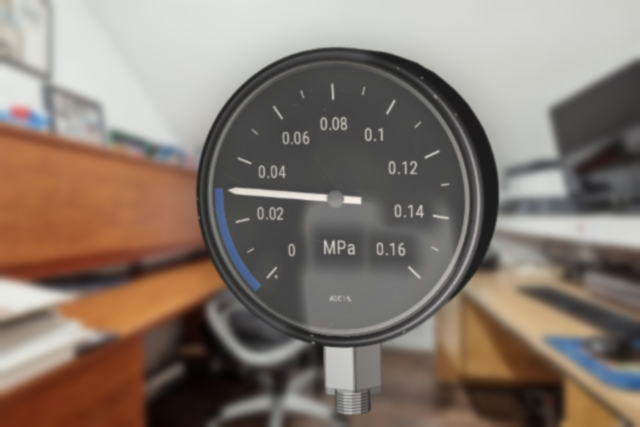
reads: 0.03MPa
